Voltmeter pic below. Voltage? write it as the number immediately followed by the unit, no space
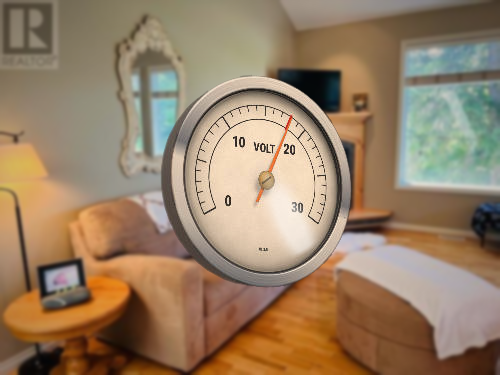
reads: 18V
